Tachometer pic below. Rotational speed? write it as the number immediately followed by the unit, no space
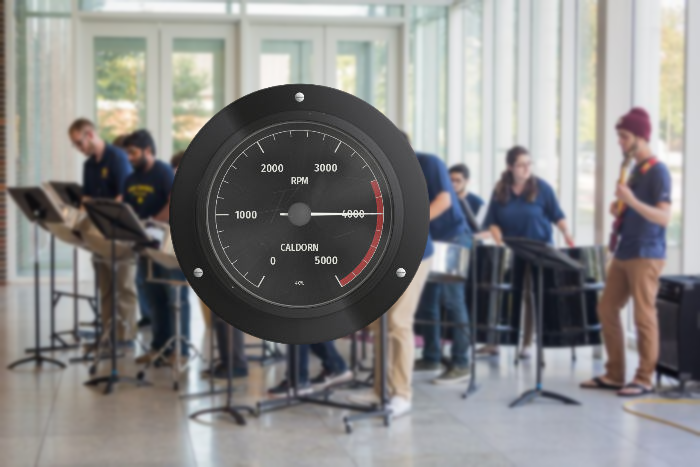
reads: 4000rpm
